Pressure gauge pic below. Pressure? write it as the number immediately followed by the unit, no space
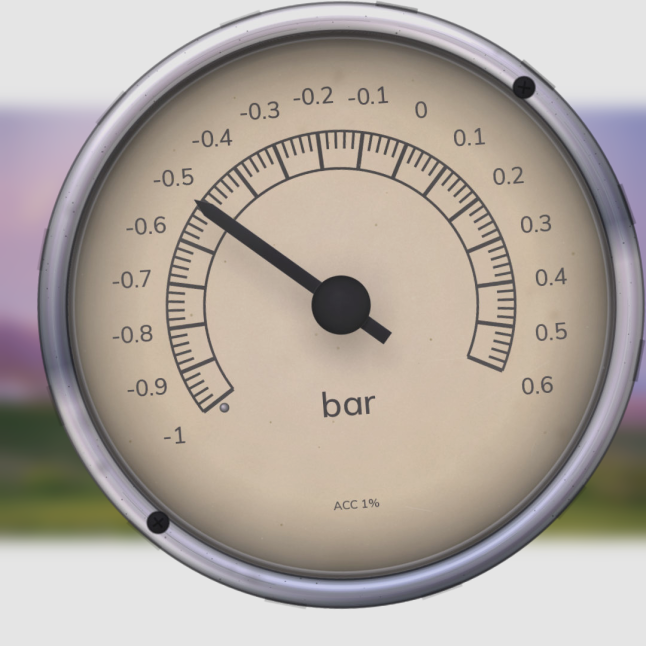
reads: -0.51bar
